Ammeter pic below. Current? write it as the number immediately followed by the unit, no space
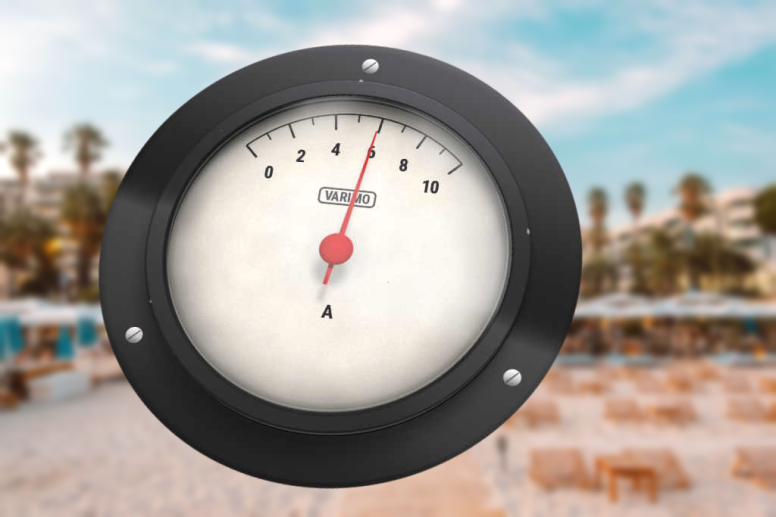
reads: 6A
